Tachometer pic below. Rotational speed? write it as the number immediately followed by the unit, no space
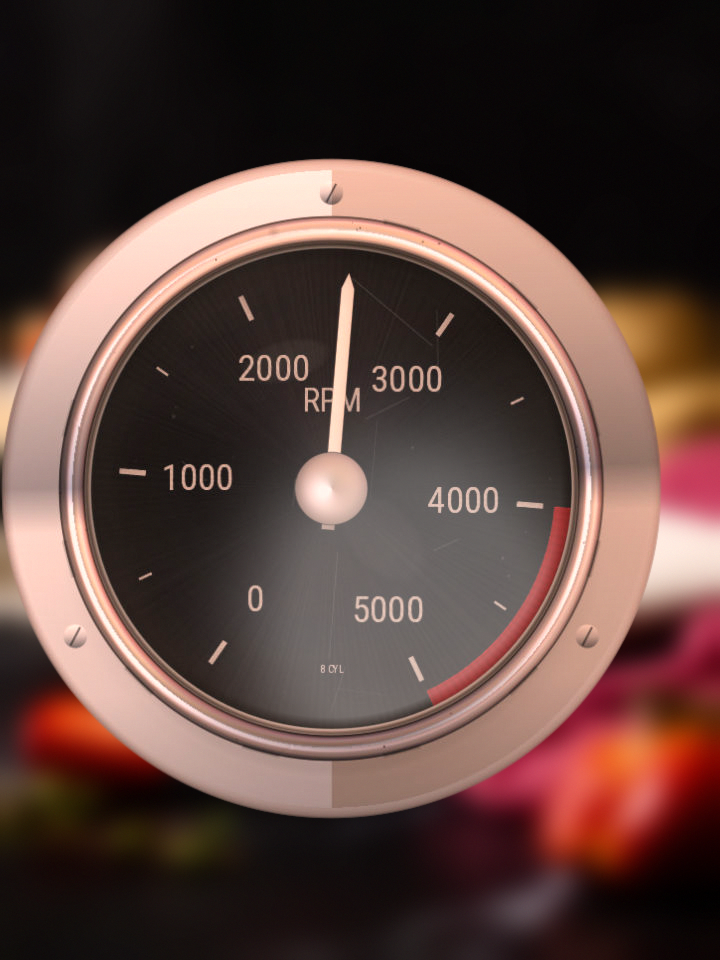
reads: 2500rpm
